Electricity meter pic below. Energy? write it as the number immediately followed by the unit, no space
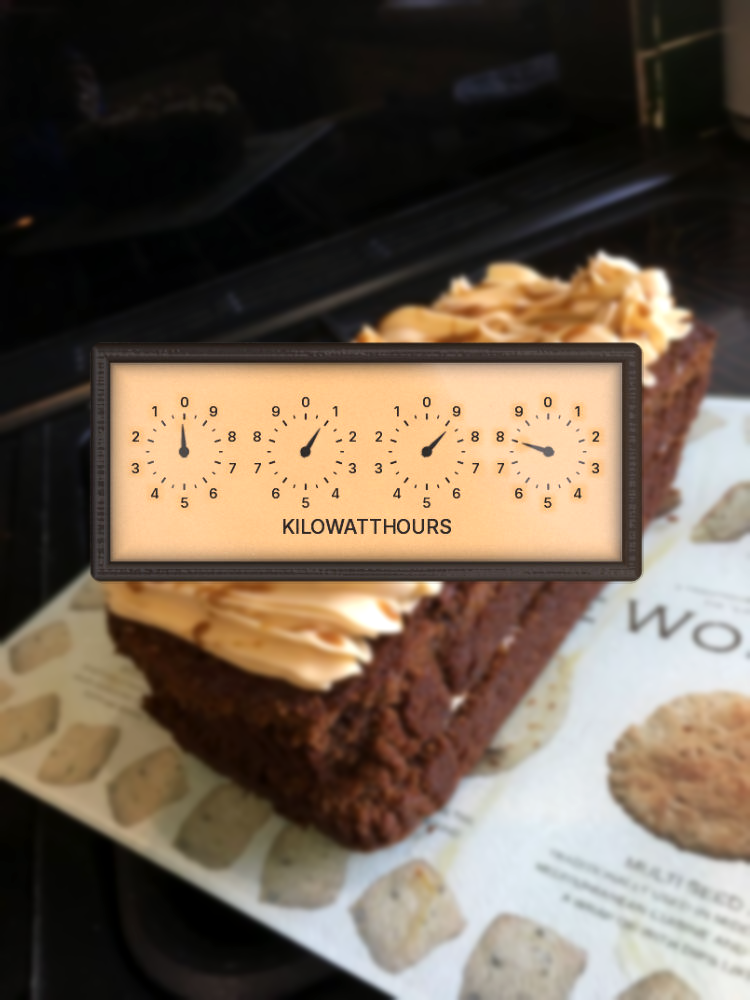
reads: 88kWh
